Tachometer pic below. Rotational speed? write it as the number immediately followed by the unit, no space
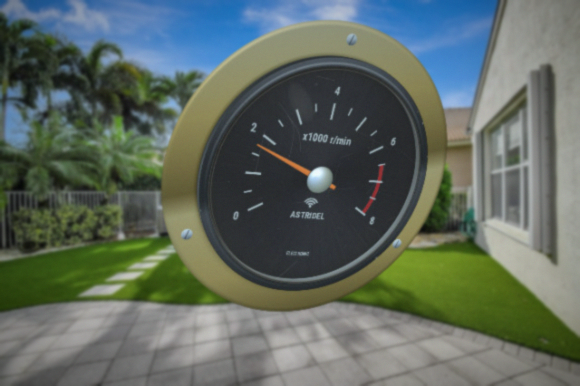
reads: 1750rpm
